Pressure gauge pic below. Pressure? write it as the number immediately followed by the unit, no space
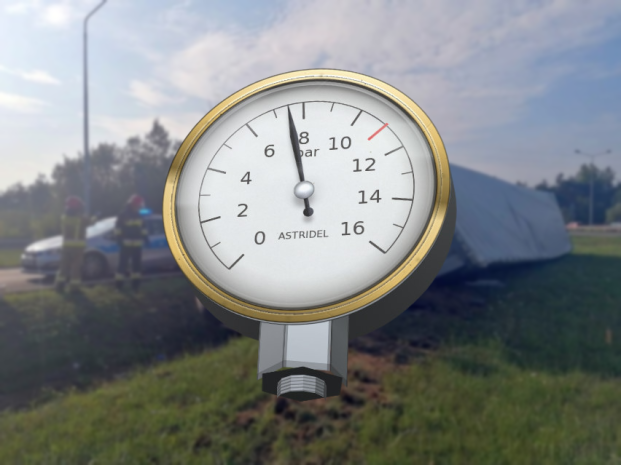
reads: 7.5bar
